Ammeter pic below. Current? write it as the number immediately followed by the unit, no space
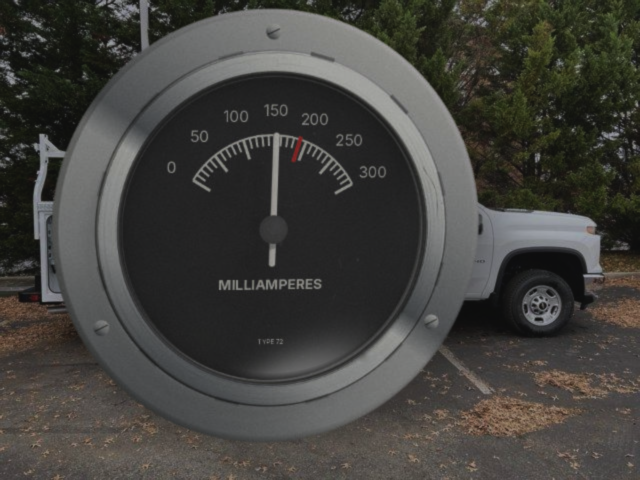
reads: 150mA
